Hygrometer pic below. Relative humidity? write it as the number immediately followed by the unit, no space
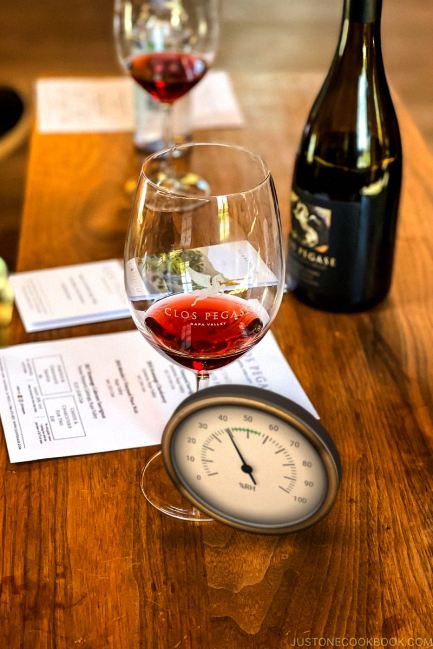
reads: 40%
